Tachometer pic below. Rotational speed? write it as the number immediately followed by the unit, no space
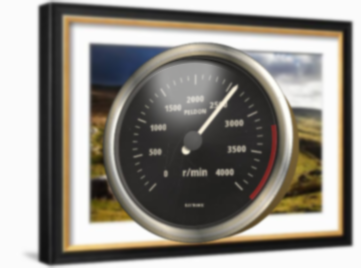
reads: 2600rpm
